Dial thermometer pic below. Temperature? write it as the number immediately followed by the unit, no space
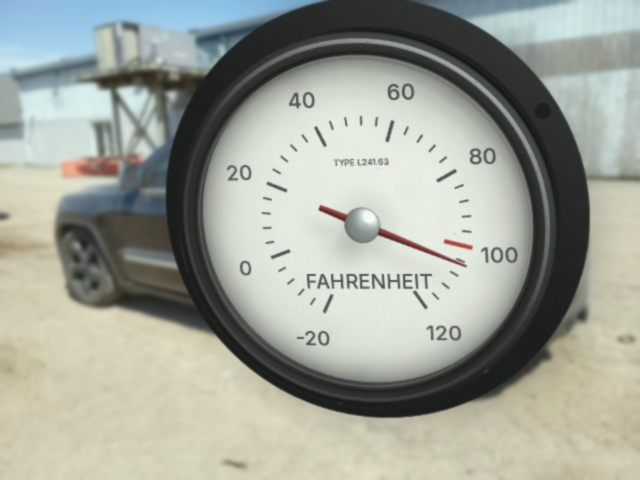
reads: 104°F
